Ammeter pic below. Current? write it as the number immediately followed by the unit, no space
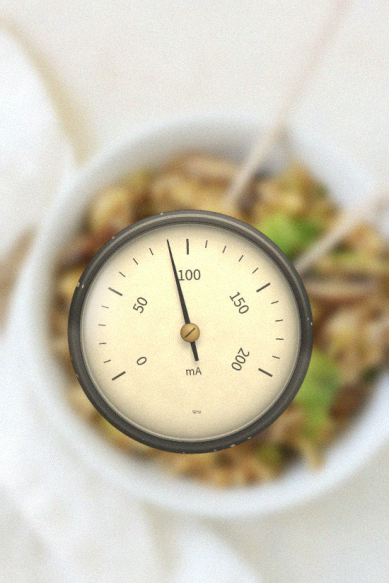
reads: 90mA
